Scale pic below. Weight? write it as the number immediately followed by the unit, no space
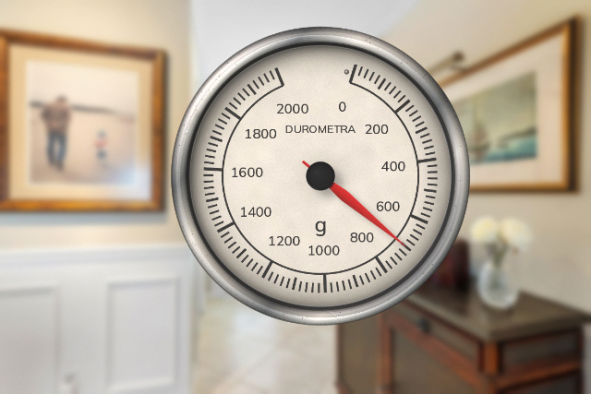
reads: 700g
